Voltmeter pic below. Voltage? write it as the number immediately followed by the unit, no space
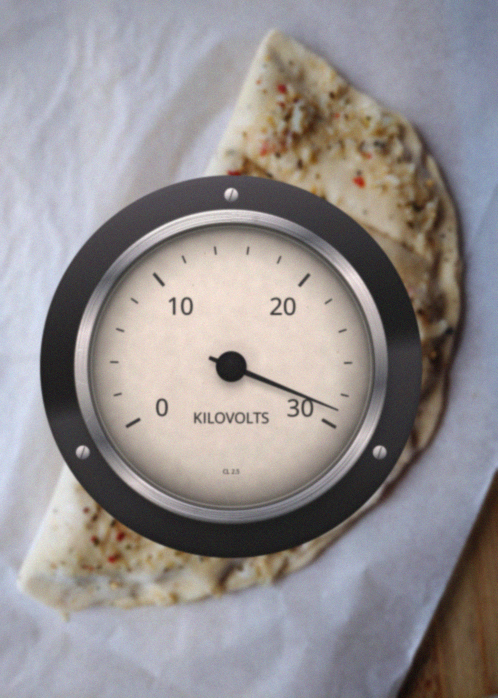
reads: 29kV
